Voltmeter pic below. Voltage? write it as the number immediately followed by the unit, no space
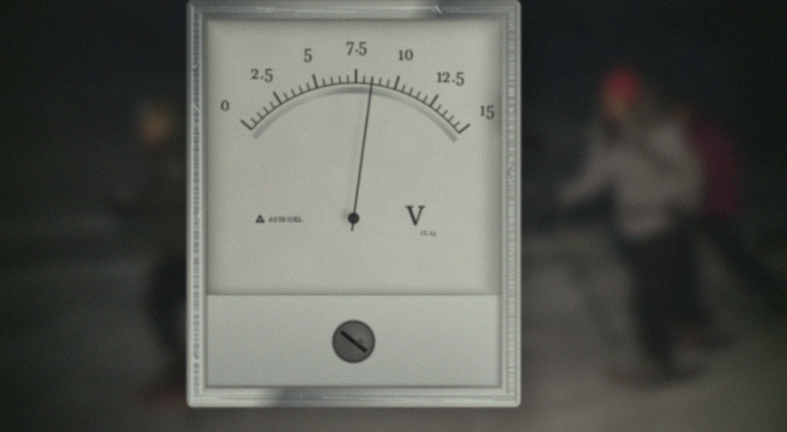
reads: 8.5V
